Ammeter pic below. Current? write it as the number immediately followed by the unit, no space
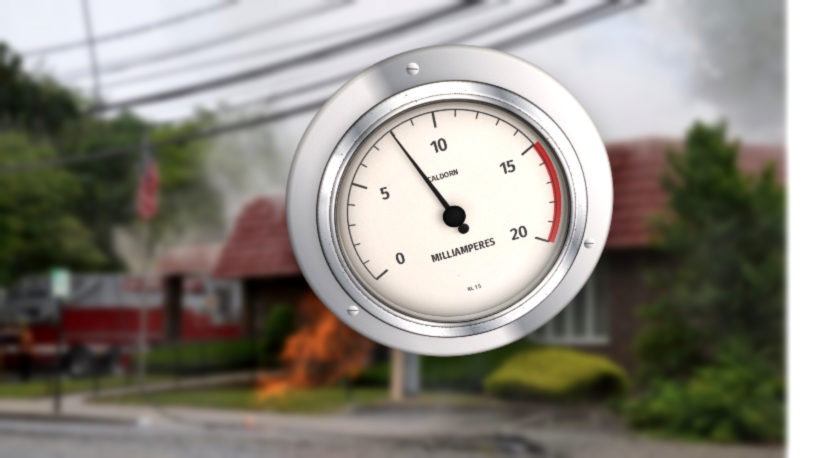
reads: 8mA
